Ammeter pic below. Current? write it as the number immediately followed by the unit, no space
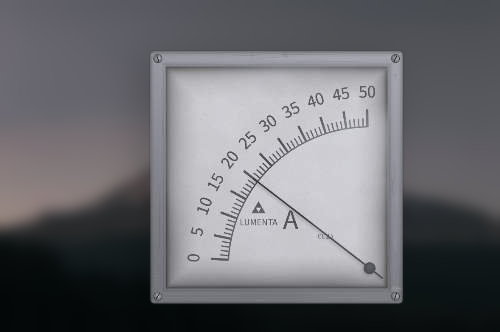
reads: 20A
